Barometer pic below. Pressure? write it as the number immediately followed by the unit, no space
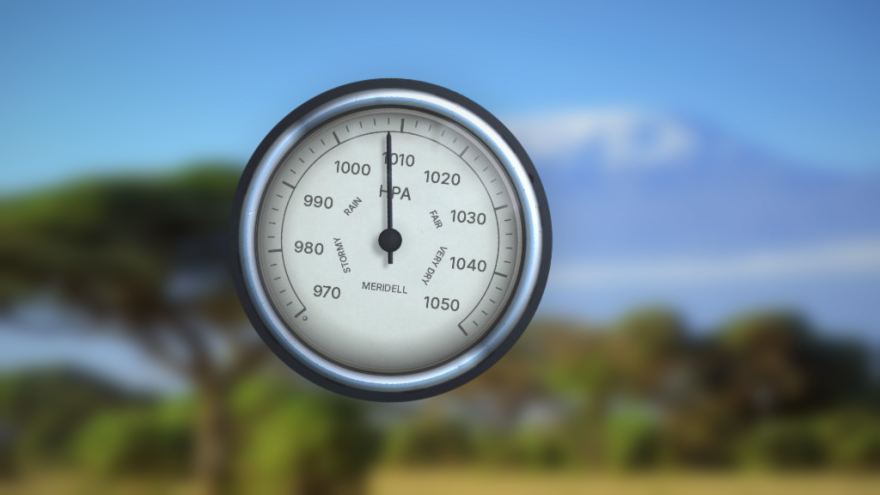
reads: 1008hPa
